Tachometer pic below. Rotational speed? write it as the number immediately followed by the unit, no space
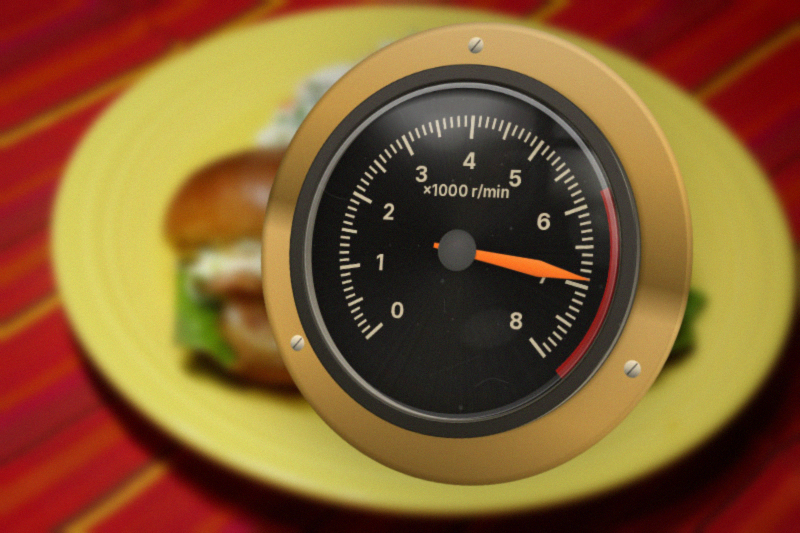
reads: 6900rpm
